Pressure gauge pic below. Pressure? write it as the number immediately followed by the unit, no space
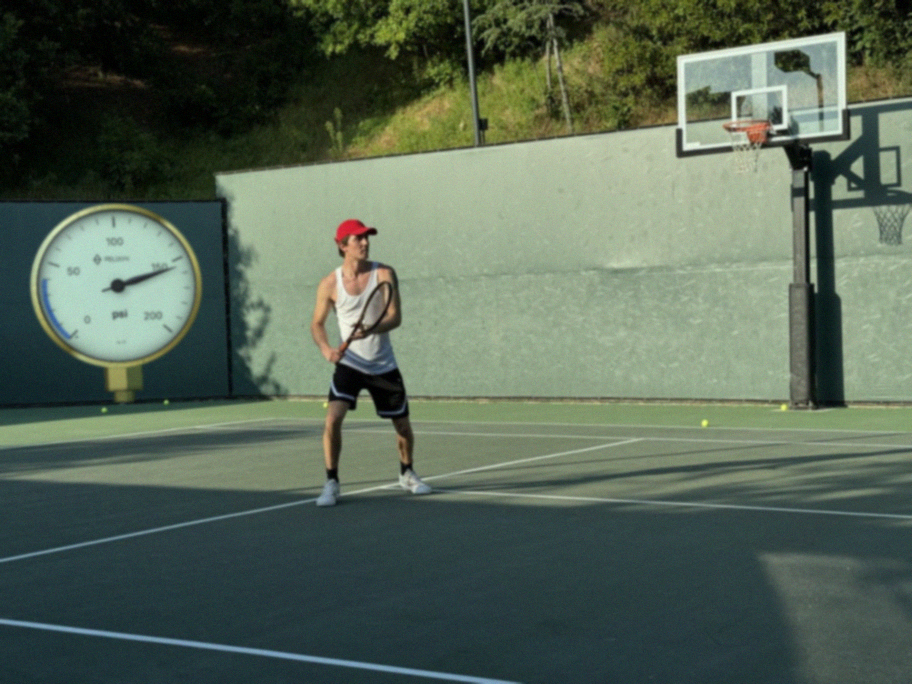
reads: 155psi
